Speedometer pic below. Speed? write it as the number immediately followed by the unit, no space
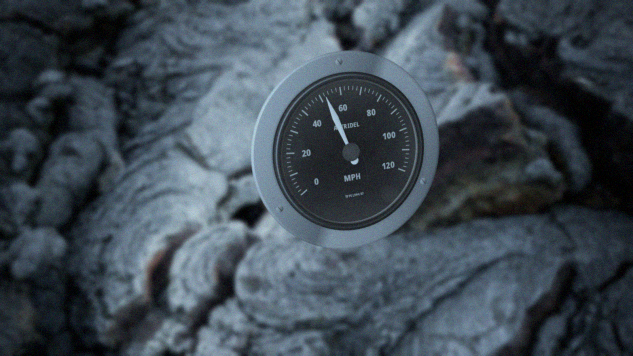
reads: 52mph
